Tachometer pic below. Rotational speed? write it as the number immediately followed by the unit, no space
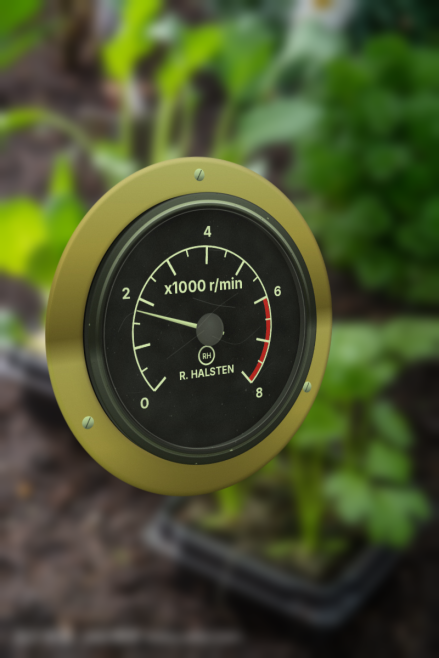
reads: 1750rpm
